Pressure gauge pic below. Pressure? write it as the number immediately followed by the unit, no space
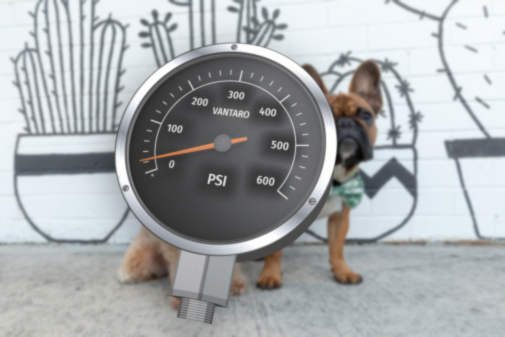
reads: 20psi
